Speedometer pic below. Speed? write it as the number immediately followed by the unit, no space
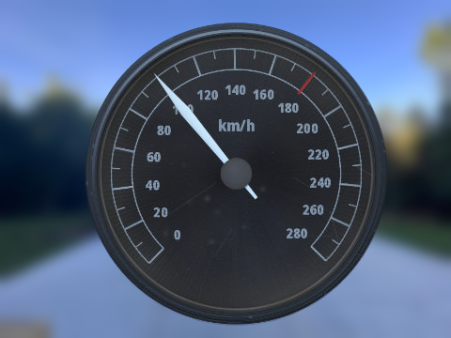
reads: 100km/h
